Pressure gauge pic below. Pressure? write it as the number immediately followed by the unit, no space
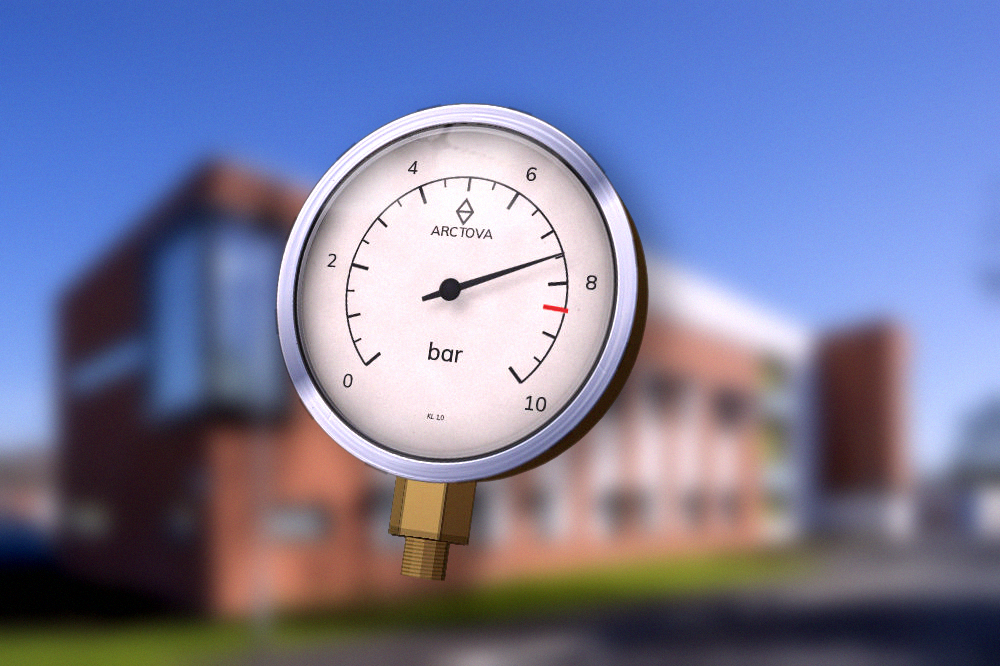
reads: 7.5bar
